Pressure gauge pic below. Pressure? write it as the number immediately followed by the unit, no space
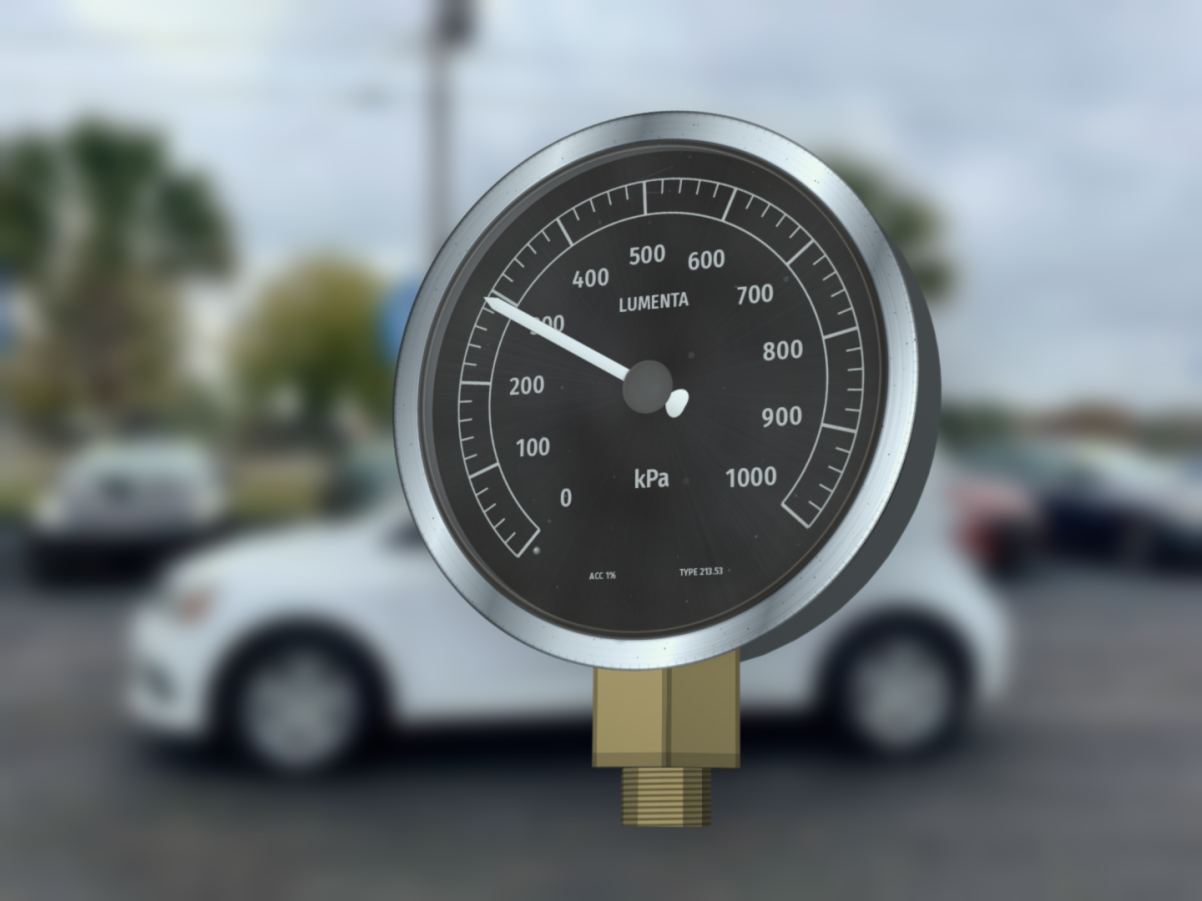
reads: 290kPa
